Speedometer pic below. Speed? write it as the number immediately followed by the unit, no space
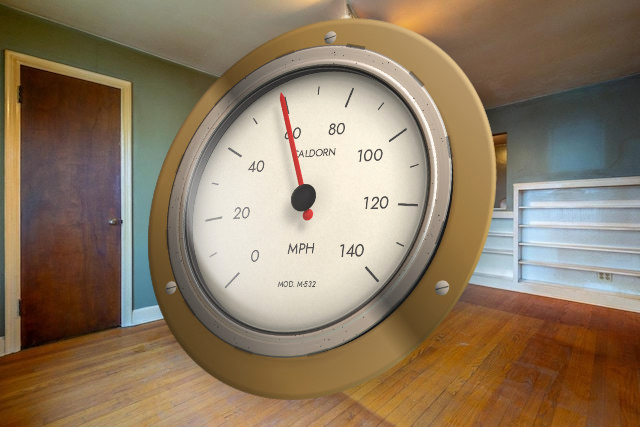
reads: 60mph
